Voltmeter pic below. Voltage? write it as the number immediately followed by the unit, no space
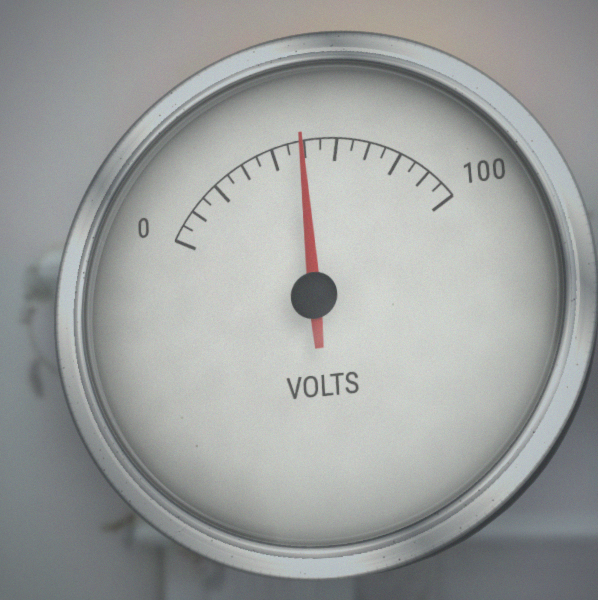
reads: 50V
